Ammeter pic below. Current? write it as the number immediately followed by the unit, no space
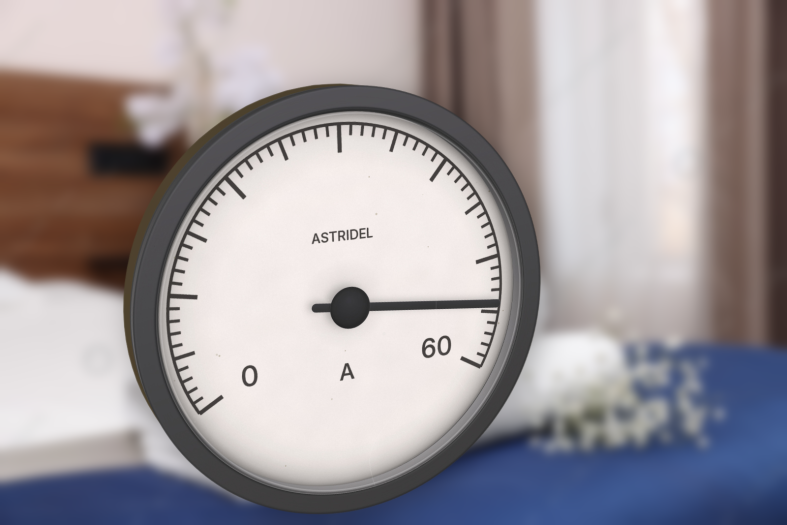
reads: 54A
